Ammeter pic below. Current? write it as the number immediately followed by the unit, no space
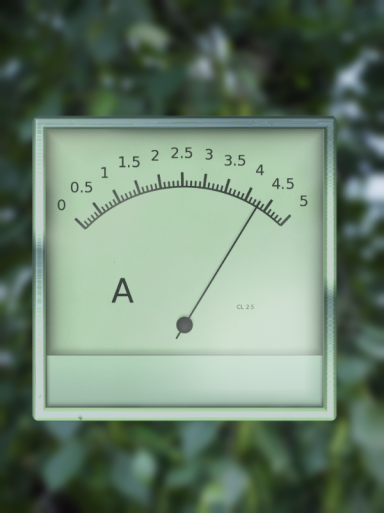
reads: 4.3A
